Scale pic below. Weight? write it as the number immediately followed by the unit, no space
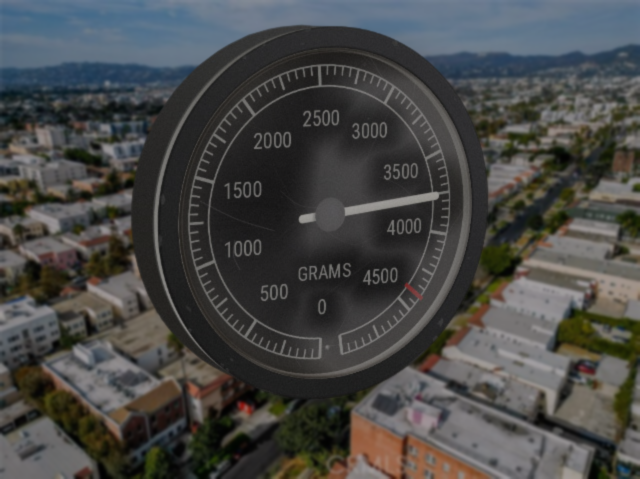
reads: 3750g
